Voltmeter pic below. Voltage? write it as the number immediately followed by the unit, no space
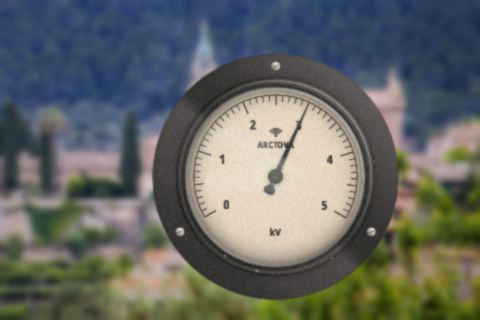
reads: 3kV
